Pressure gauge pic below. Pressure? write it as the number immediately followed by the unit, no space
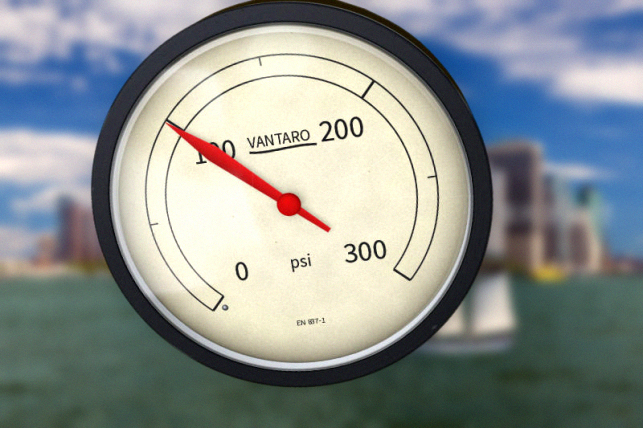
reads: 100psi
